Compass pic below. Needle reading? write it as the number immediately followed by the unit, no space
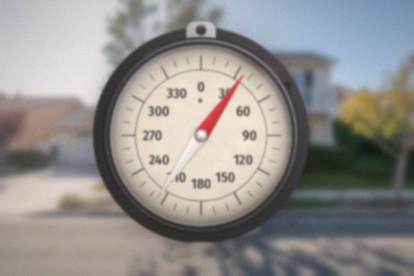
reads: 35°
